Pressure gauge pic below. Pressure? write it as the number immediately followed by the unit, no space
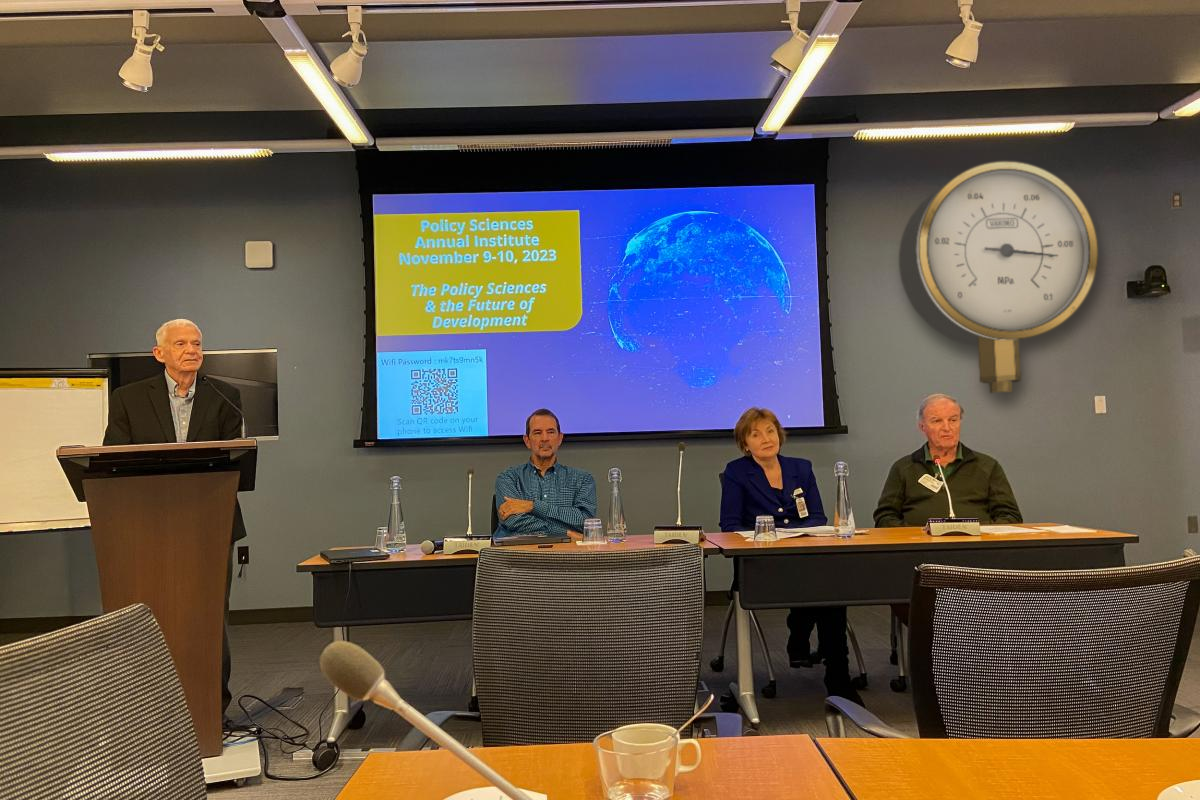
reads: 0.085MPa
